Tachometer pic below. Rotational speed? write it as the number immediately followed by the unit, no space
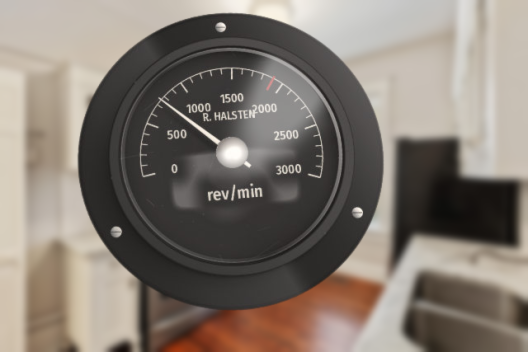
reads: 750rpm
